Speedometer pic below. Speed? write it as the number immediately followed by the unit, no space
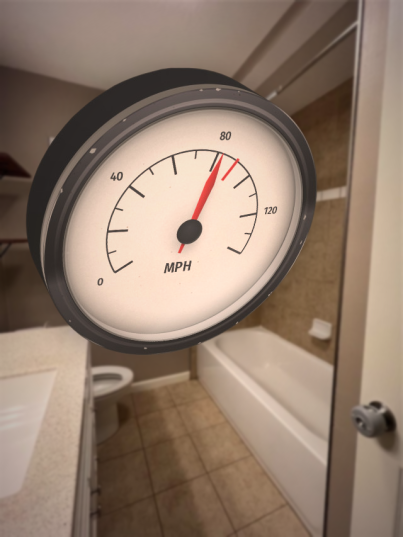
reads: 80mph
